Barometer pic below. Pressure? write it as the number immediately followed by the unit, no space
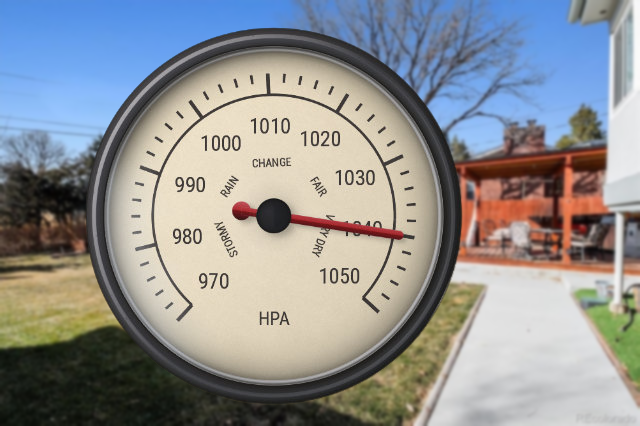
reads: 1040hPa
